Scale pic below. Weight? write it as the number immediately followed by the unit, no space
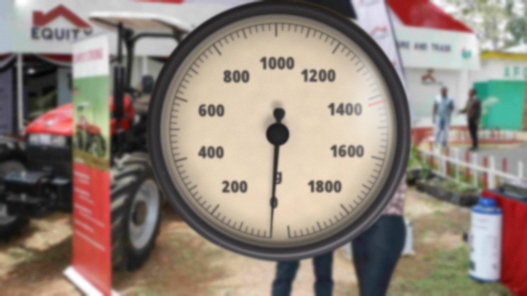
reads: 0g
